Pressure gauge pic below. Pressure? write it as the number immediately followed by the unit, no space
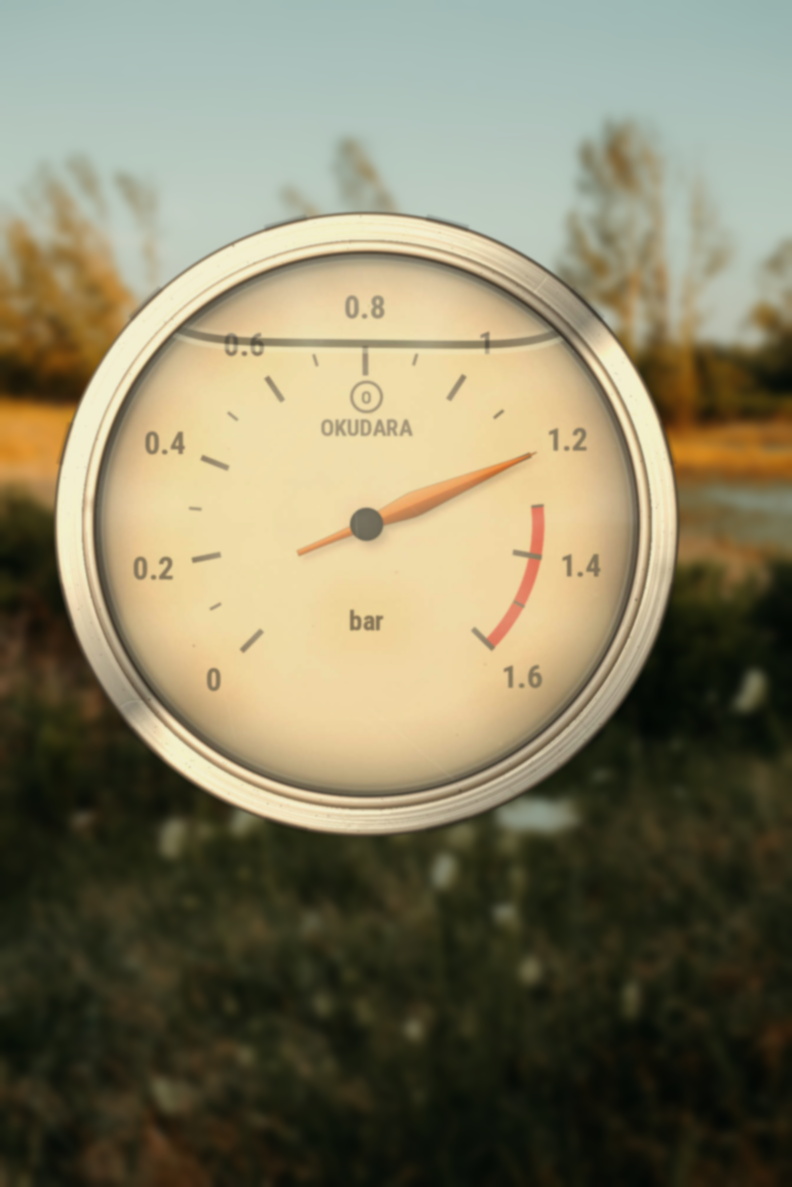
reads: 1.2bar
